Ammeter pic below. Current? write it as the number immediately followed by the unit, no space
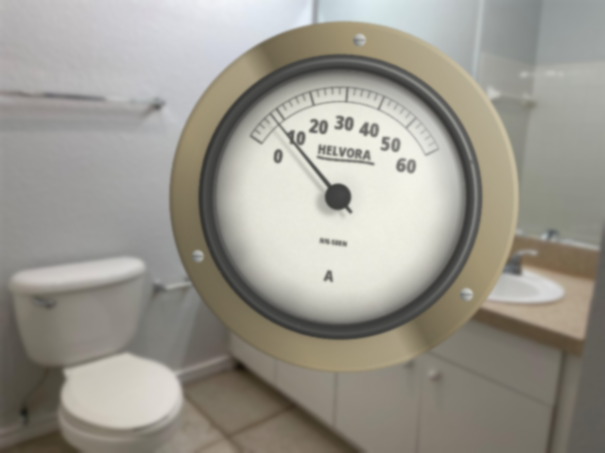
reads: 8A
